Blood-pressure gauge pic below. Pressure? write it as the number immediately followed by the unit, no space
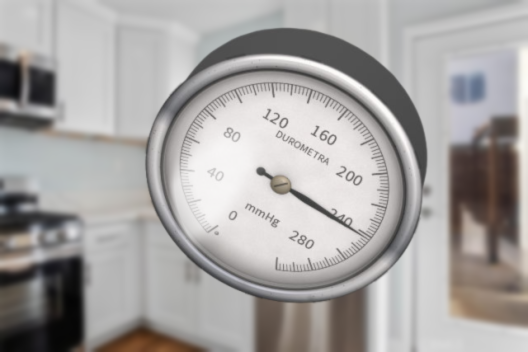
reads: 240mmHg
